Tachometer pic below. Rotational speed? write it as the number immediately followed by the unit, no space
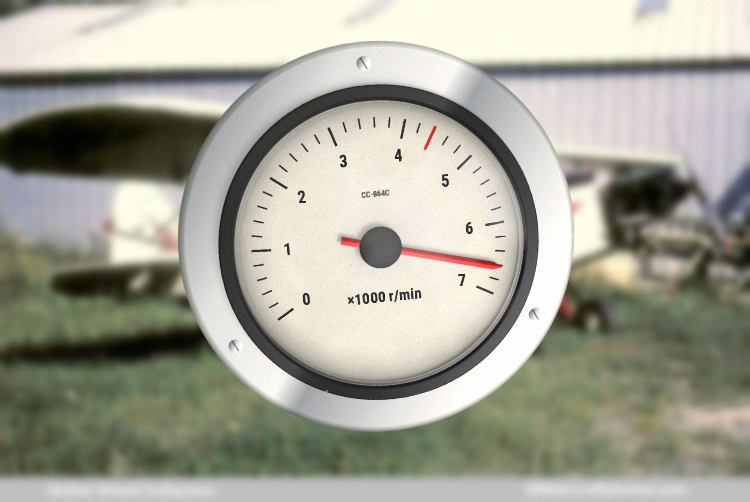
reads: 6600rpm
